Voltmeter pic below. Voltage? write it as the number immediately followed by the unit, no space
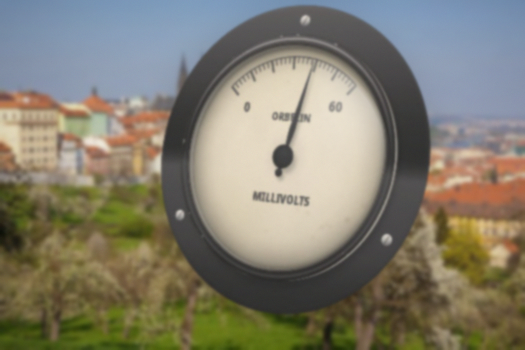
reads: 40mV
